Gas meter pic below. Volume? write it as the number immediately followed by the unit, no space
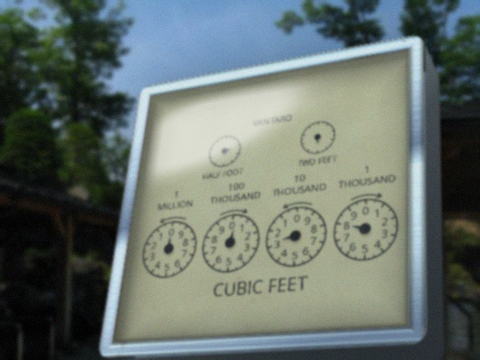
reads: 2800ft³
